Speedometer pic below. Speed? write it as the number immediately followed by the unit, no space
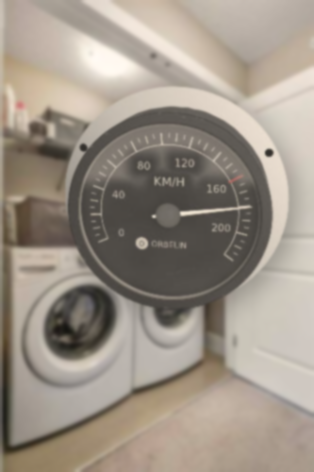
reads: 180km/h
